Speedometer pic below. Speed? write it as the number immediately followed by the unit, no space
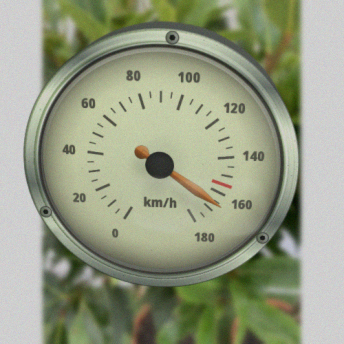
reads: 165km/h
